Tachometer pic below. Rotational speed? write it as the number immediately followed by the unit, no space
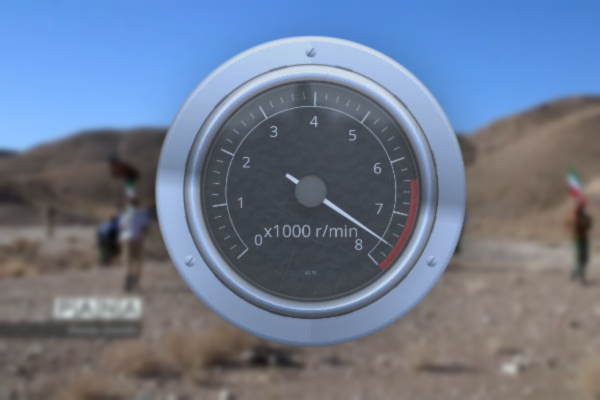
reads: 7600rpm
